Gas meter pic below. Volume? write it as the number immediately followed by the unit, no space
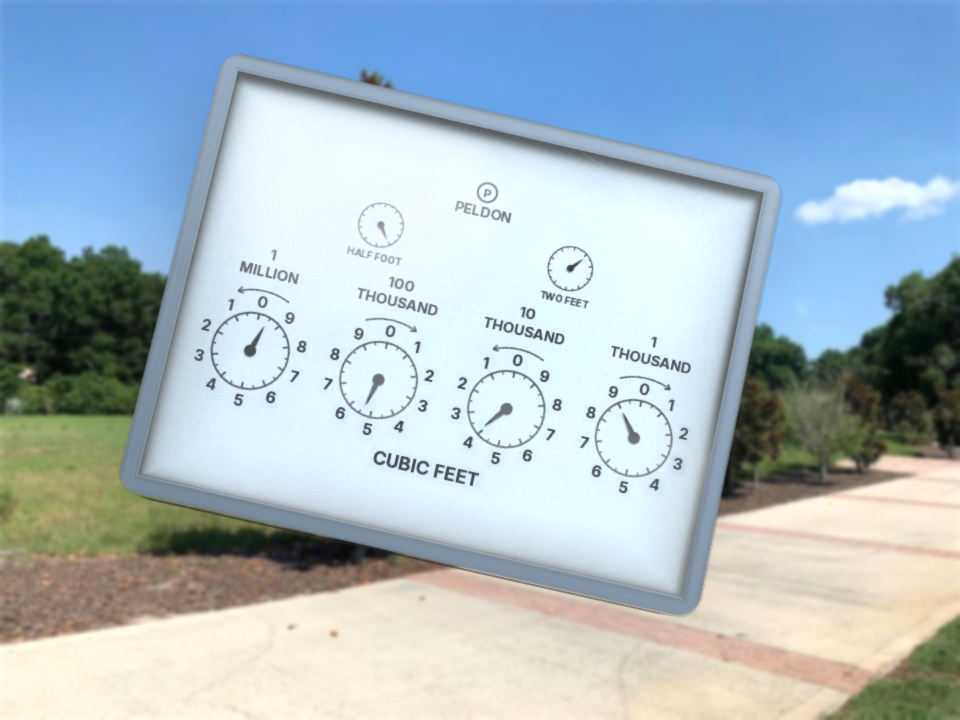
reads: 953900ft³
